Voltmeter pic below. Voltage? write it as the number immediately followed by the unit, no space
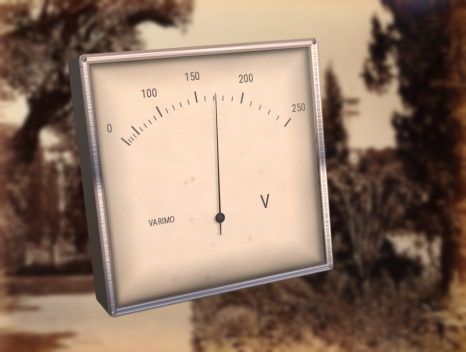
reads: 170V
